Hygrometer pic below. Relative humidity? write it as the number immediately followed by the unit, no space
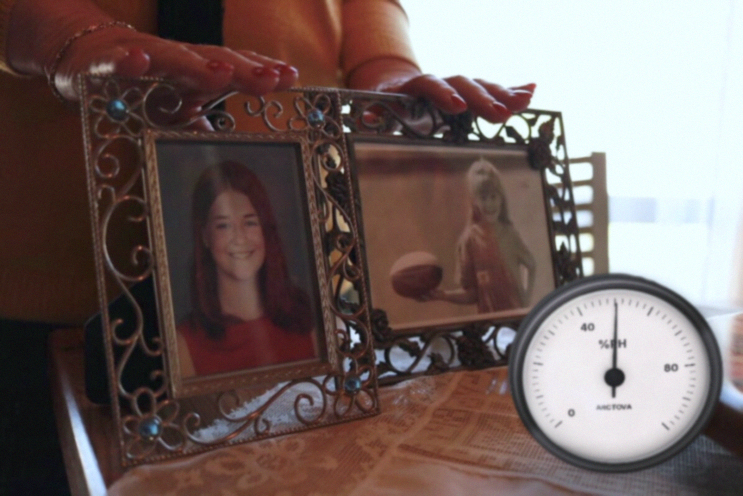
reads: 50%
